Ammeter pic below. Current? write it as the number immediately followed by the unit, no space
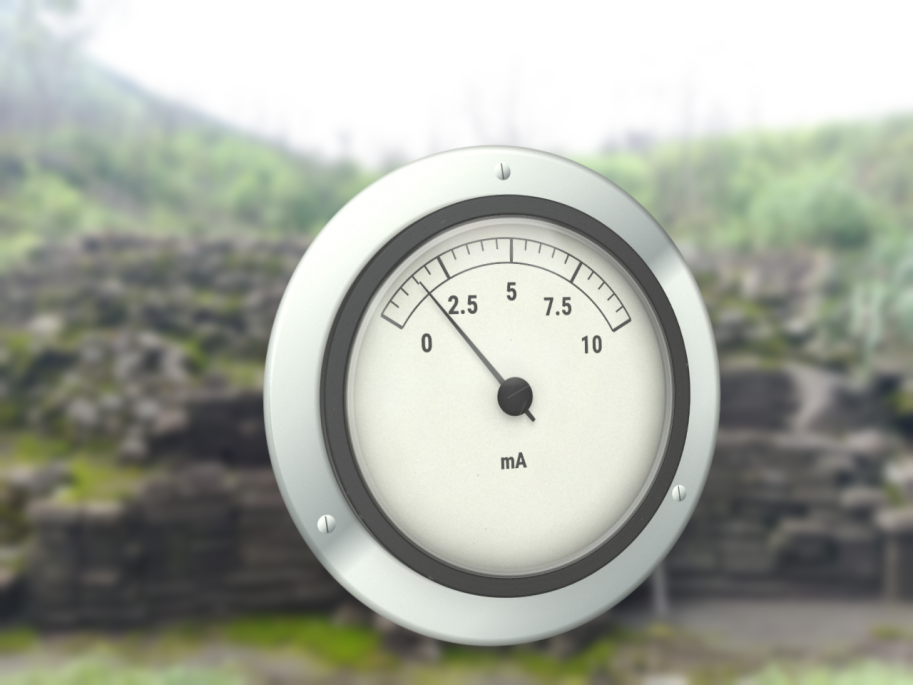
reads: 1.5mA
